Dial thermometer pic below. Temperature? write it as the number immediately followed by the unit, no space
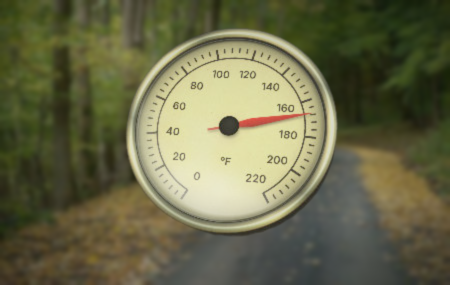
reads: 168°F
